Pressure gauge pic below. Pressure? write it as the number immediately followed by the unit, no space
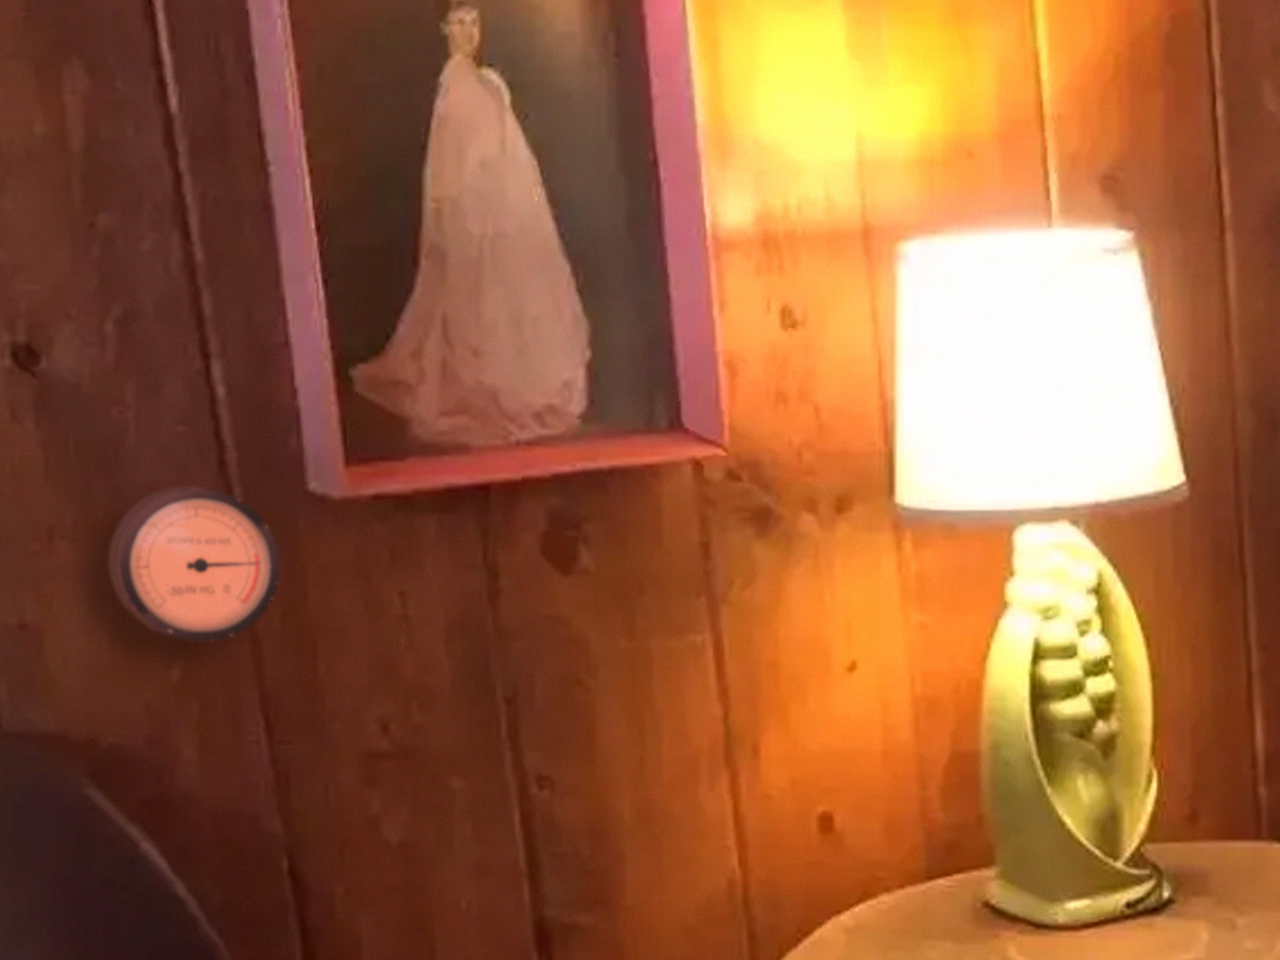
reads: -5inHg
